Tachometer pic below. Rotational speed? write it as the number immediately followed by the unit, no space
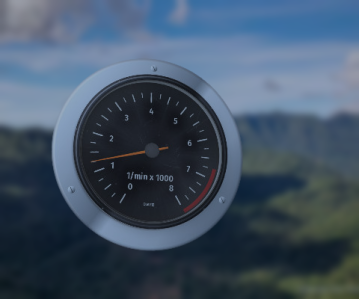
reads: 1250rpm
